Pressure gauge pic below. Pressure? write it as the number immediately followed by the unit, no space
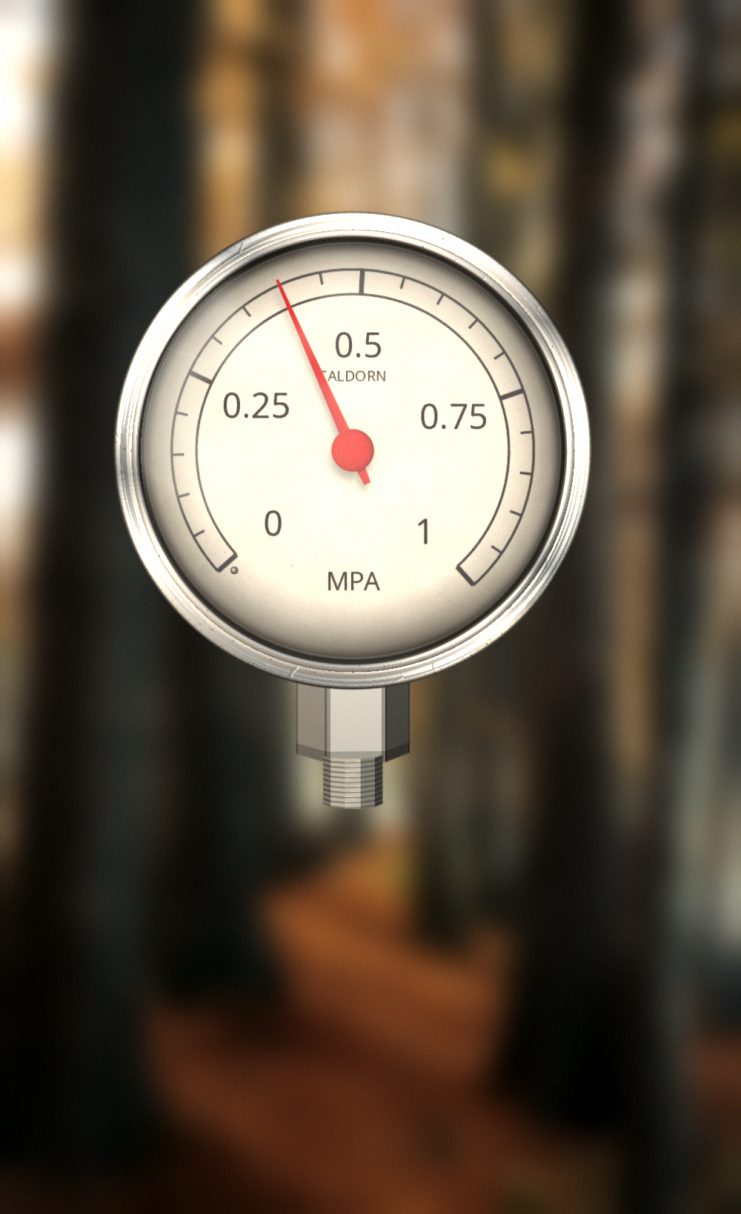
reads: 0.4MPa
